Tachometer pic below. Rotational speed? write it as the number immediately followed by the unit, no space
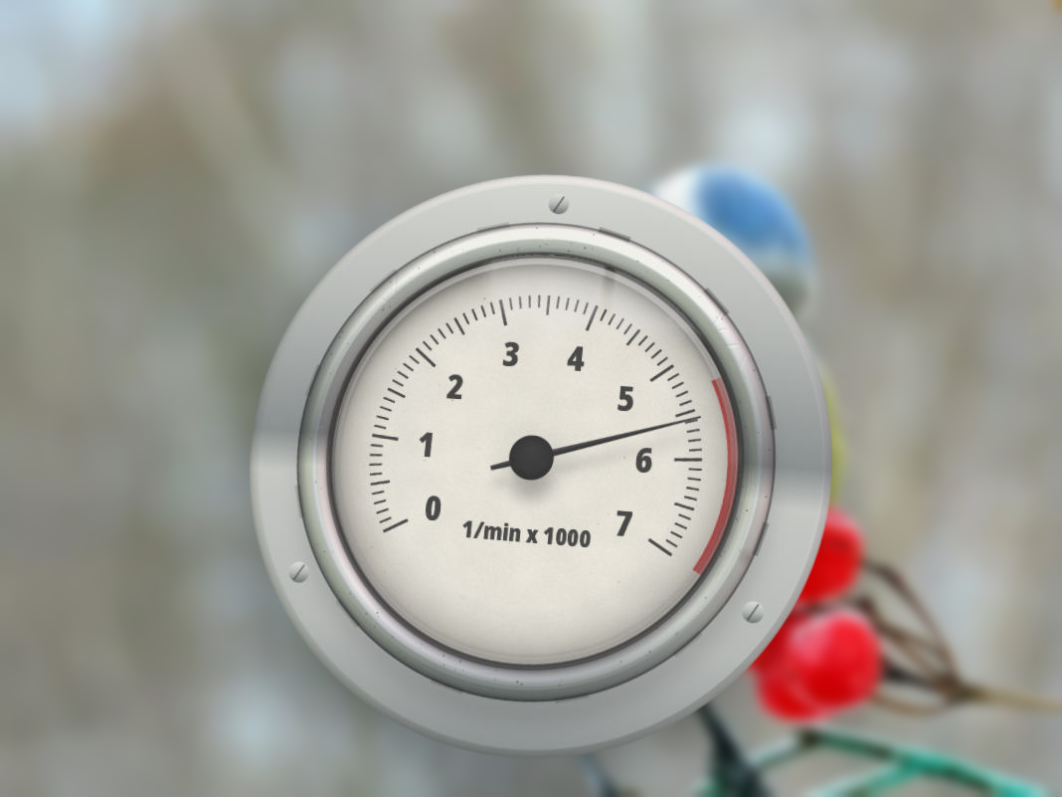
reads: 5600rpm
